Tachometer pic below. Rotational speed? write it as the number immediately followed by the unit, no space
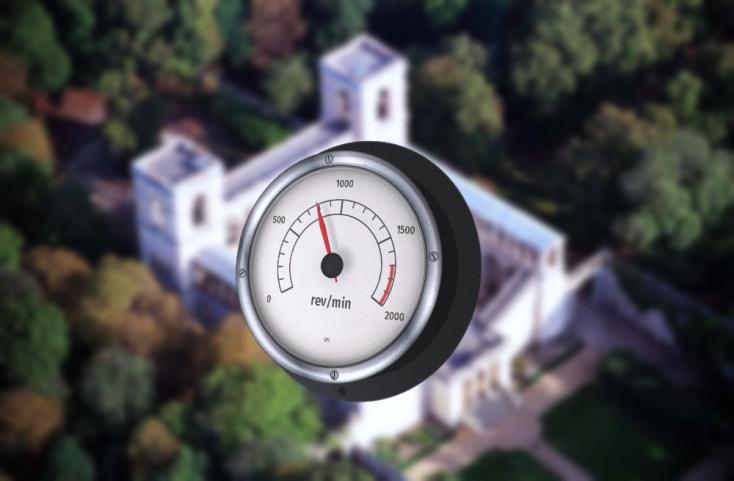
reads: 800rpm
